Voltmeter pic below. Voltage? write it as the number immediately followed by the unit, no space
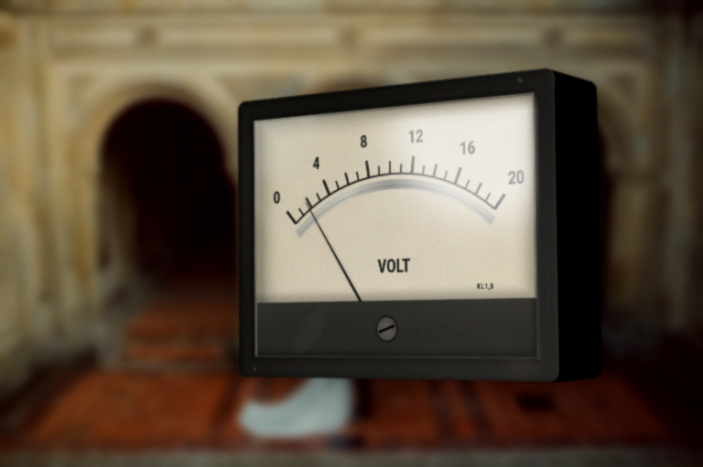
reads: 2V
